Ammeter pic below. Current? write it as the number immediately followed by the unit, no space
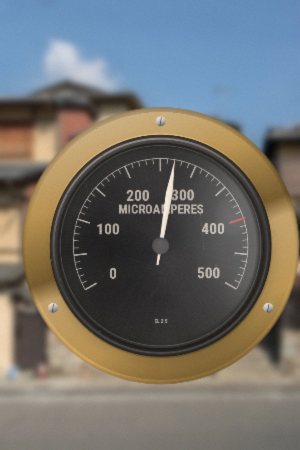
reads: 270µA
